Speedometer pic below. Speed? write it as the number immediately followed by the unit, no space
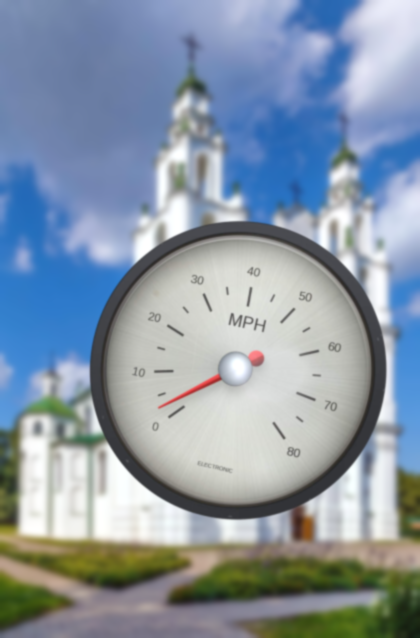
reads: 2.5mph
